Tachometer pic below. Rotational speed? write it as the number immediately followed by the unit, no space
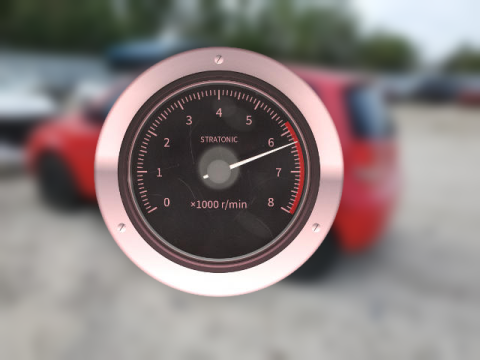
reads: 6300rpm
